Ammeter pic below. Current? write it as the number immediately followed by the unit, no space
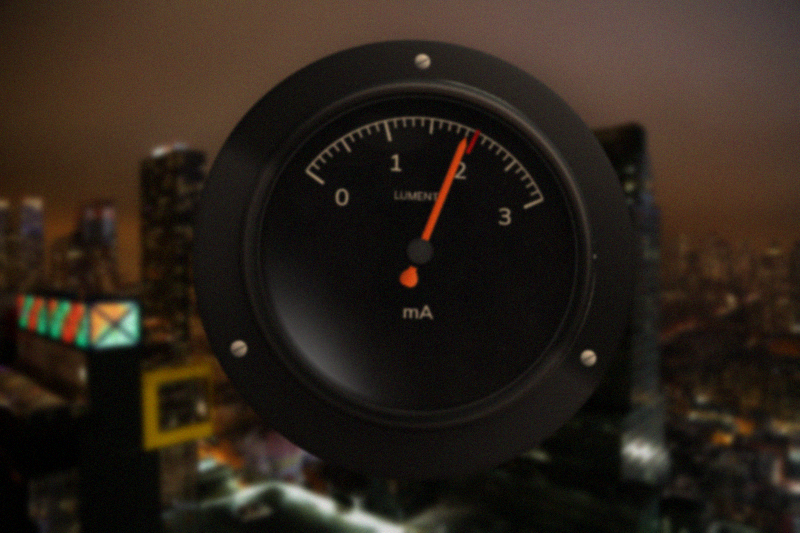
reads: 1.9mA
